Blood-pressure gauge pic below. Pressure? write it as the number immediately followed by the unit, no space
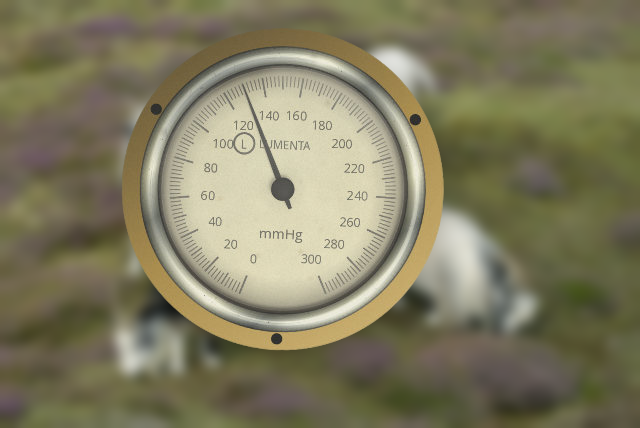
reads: 130mmHg
